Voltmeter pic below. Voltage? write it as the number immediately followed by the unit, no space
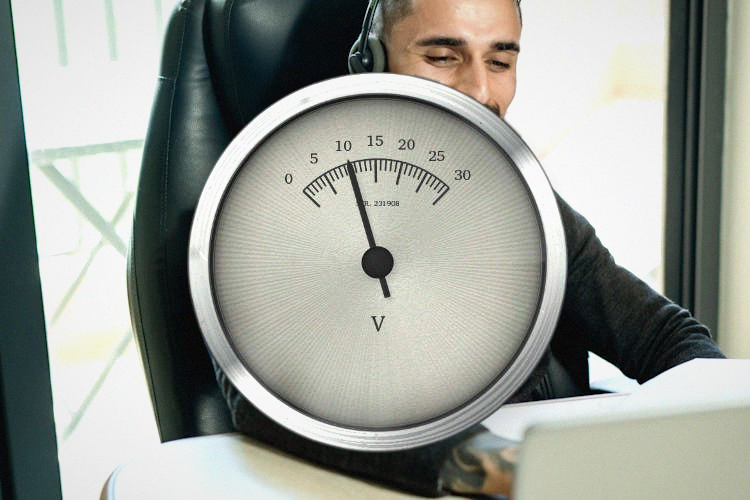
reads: 10V
